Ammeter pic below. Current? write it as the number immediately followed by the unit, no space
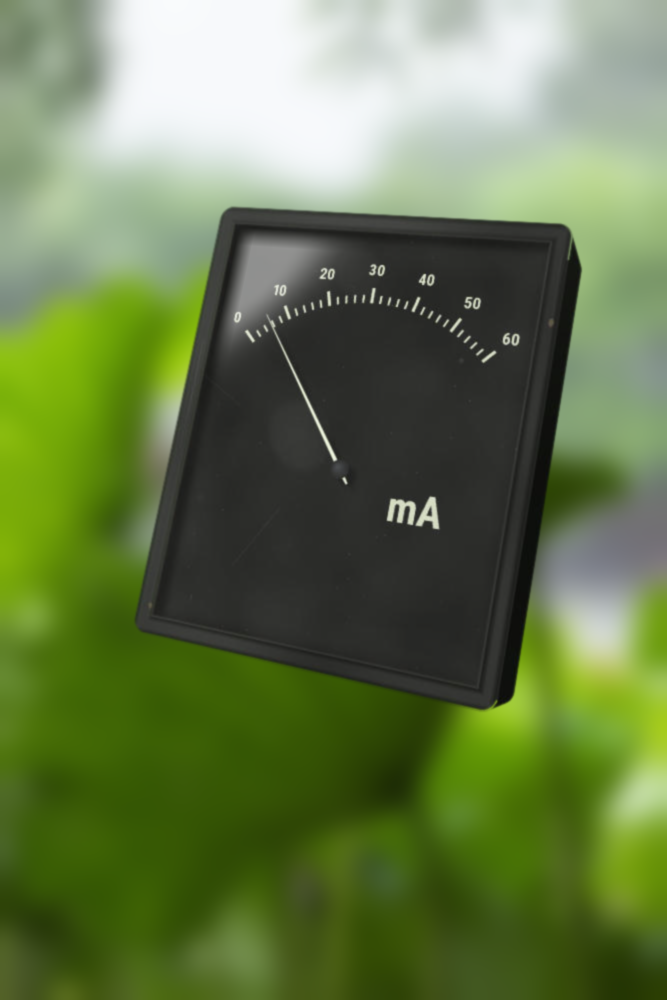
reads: 6mA
